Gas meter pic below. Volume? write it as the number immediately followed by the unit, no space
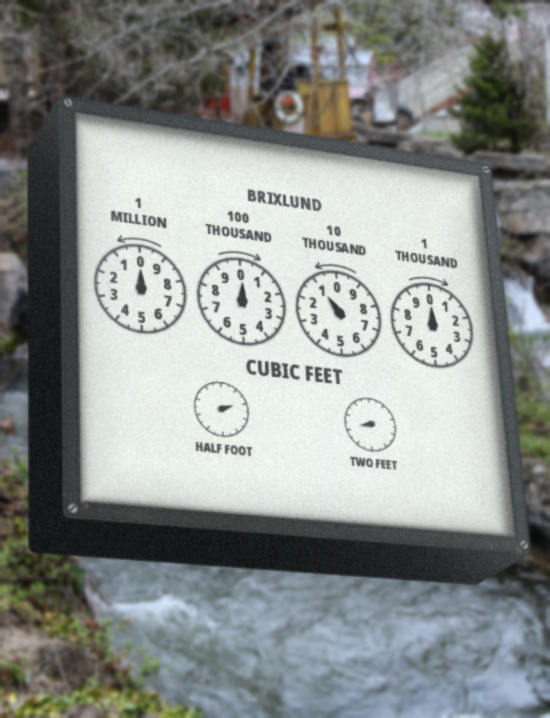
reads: 1000ft³
